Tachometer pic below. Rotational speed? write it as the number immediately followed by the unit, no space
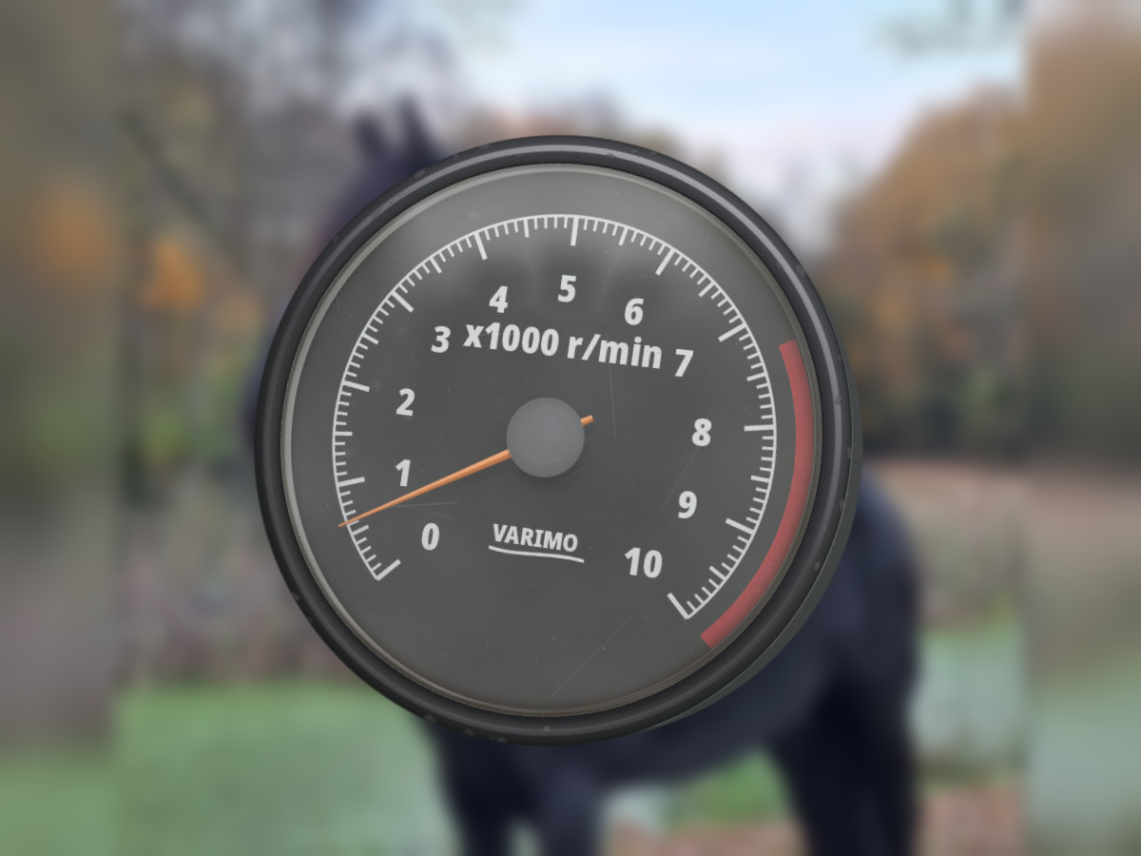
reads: 600rpm
